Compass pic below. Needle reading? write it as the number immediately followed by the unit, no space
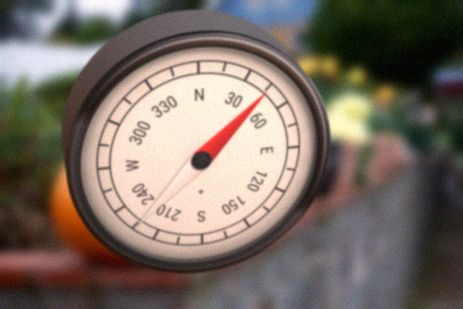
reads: 45°
